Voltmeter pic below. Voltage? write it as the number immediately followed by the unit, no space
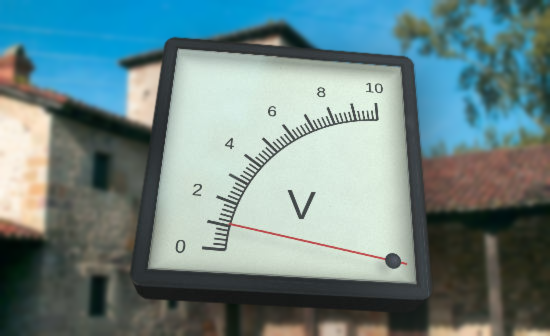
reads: 1V
